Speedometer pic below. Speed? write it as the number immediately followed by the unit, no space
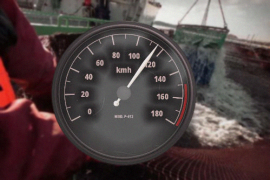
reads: 115km/h
